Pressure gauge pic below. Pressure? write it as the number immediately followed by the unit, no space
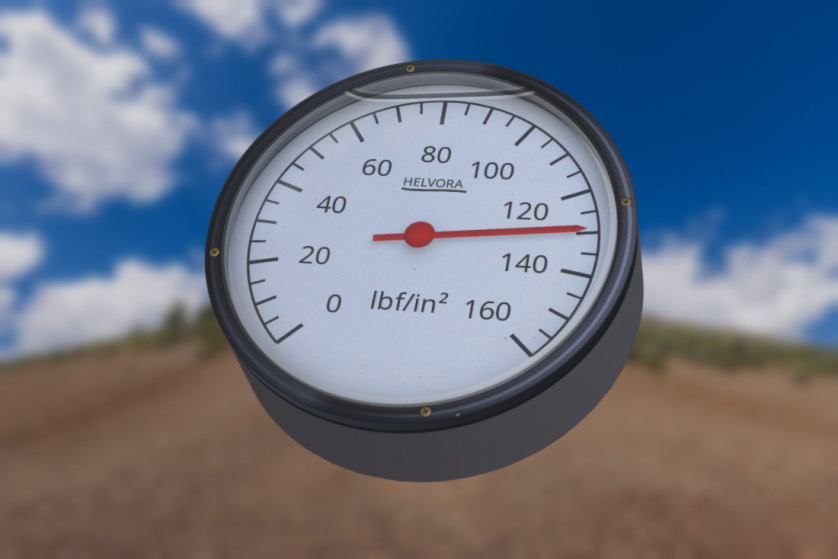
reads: 130psi
